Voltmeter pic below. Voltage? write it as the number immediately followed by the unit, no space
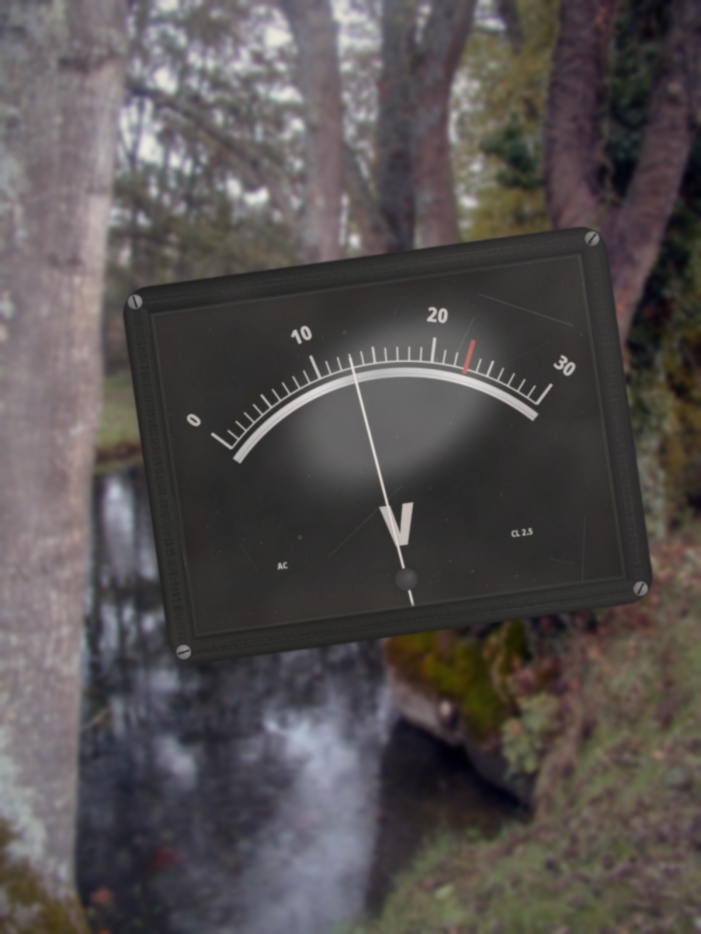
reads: 13V
